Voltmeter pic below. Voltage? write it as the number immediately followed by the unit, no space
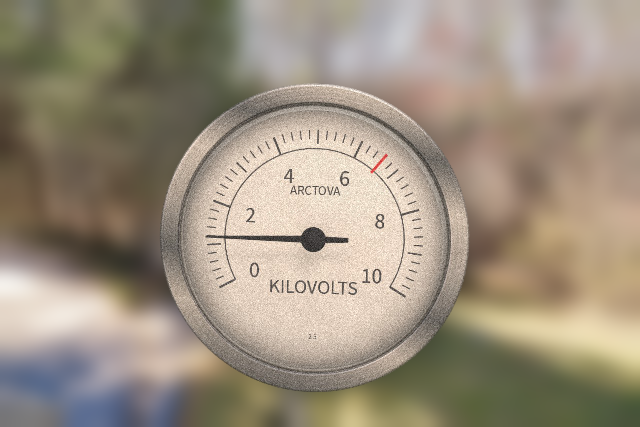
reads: 1.2kV
